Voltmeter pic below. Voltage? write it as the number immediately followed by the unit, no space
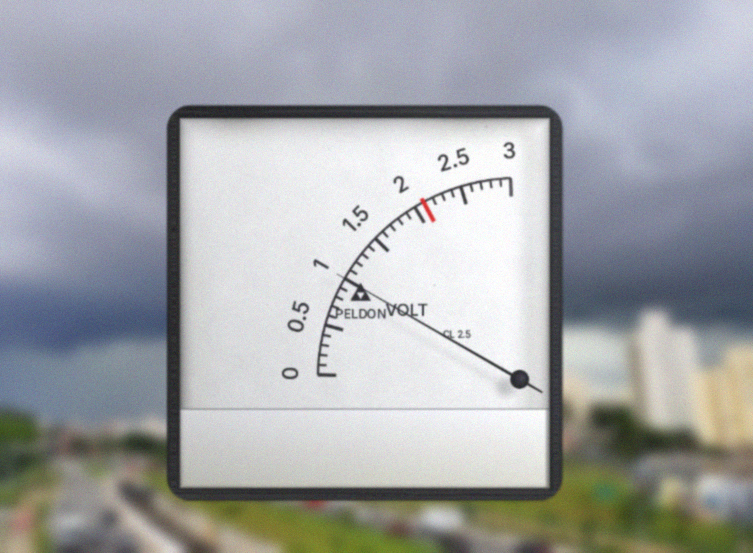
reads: 1V
